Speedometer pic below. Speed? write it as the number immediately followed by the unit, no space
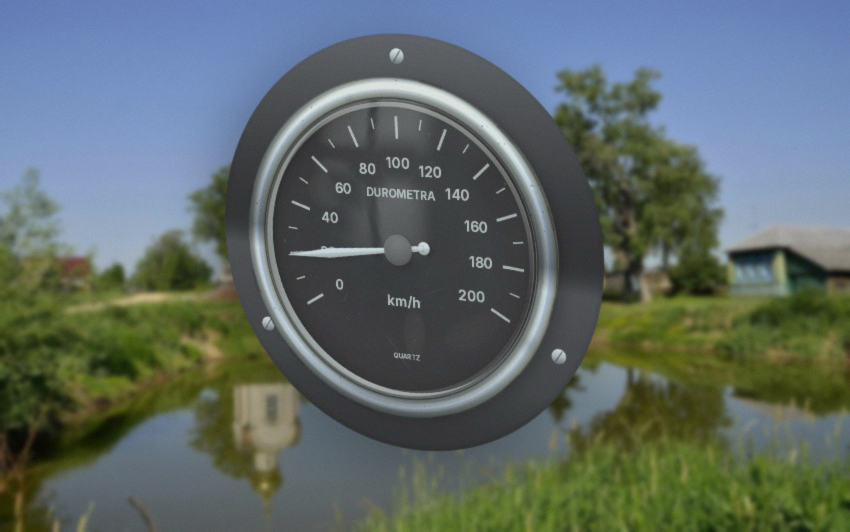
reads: 20km/h
